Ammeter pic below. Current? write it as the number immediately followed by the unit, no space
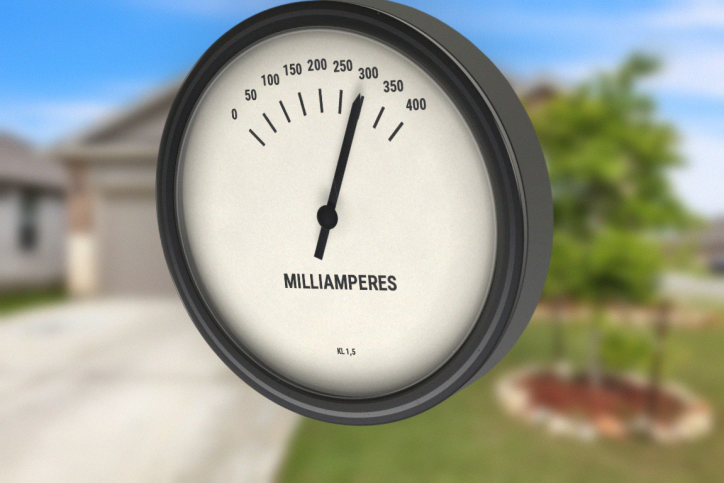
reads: 300mA
